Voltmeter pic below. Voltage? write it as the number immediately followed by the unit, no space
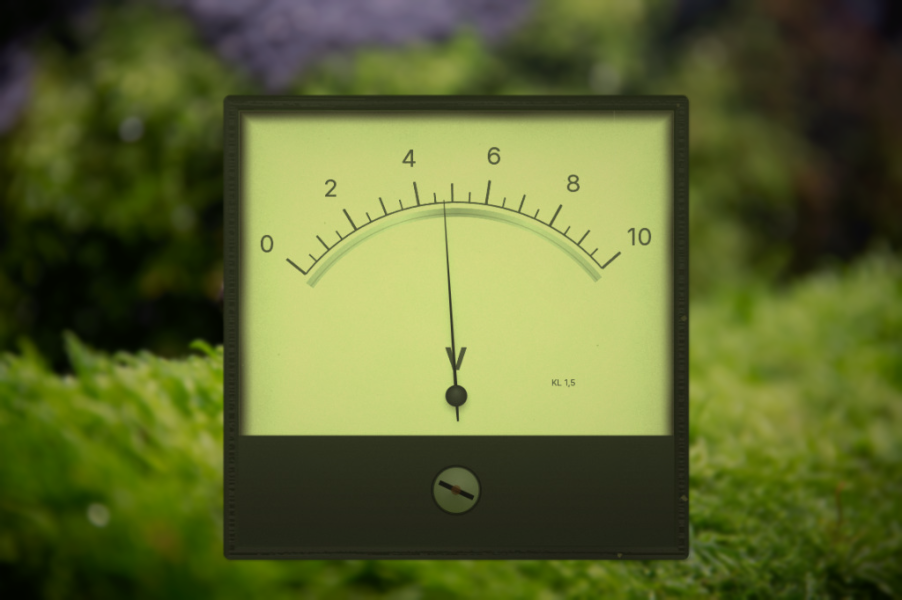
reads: 4.75V
